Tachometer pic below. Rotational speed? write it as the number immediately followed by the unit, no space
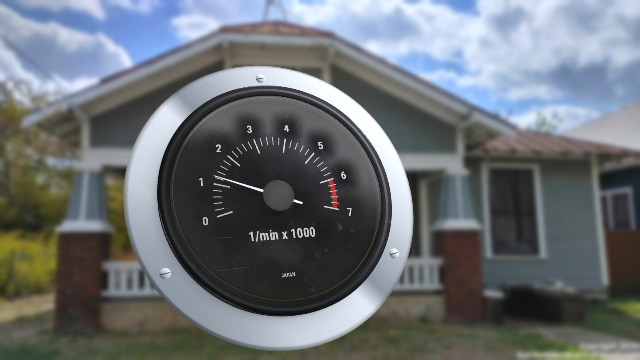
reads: 1200rpm
